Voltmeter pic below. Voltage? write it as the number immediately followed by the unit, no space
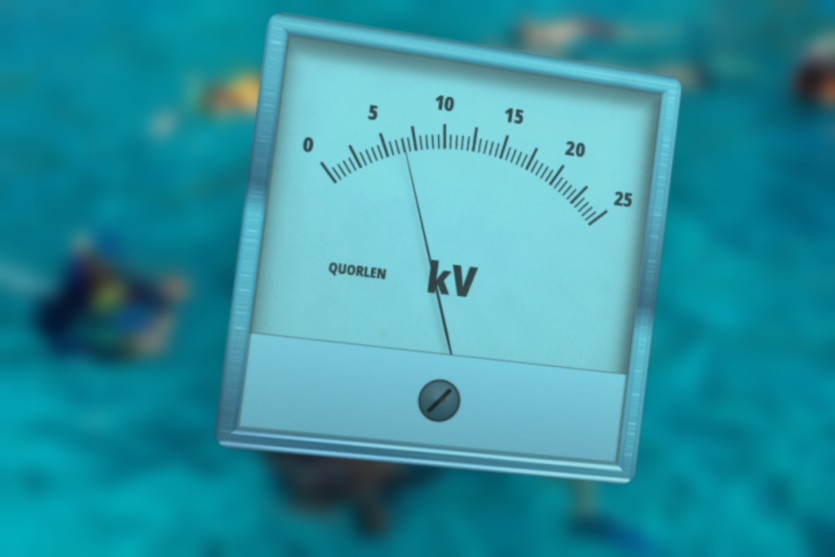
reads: 6.5kV
